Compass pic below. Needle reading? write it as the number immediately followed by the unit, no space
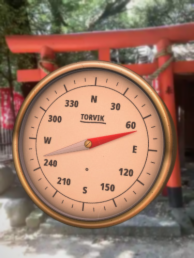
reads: 70°
